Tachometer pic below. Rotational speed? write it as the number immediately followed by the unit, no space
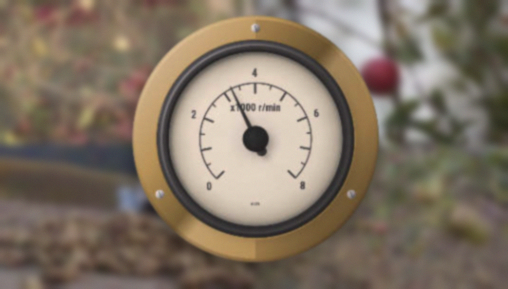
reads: 3250rpm
